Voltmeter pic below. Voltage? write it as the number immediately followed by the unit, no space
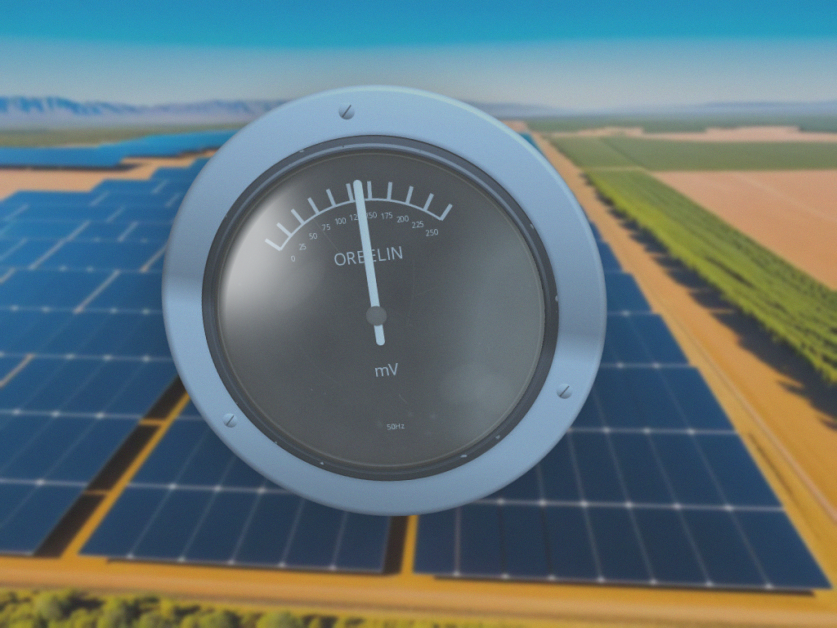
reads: 137.5mV
